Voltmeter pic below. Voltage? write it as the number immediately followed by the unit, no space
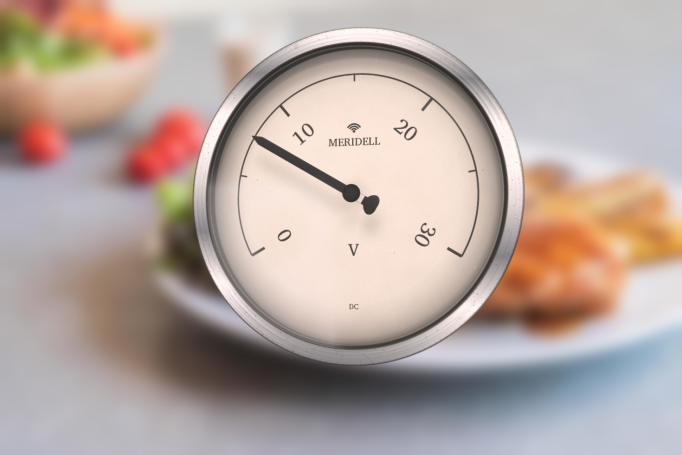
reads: 7.5V
